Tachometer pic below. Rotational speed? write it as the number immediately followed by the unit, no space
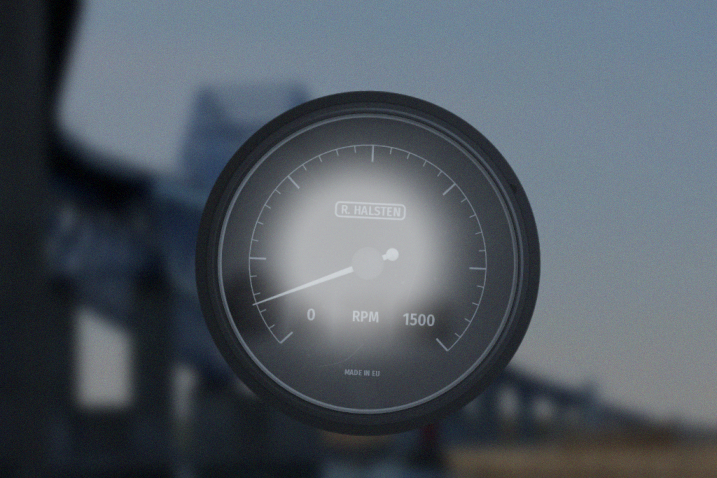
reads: 125rpm
